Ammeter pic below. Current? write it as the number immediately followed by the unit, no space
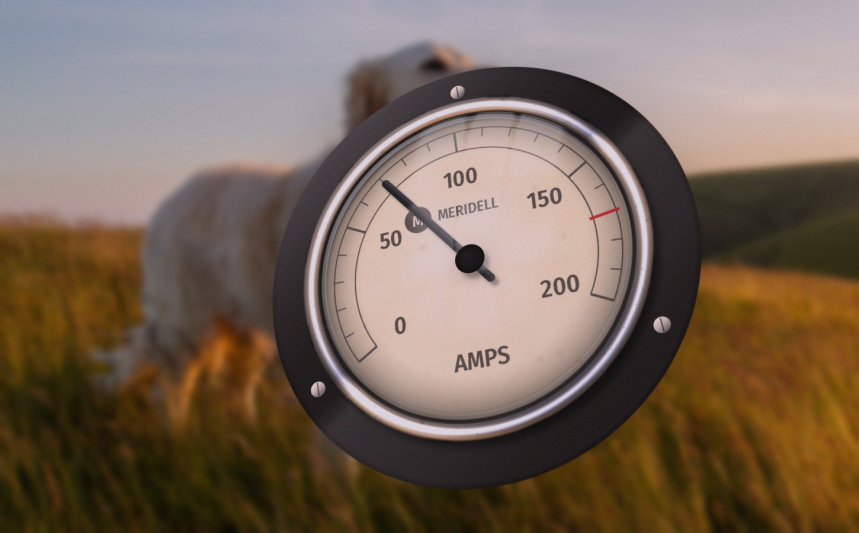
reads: 70A
